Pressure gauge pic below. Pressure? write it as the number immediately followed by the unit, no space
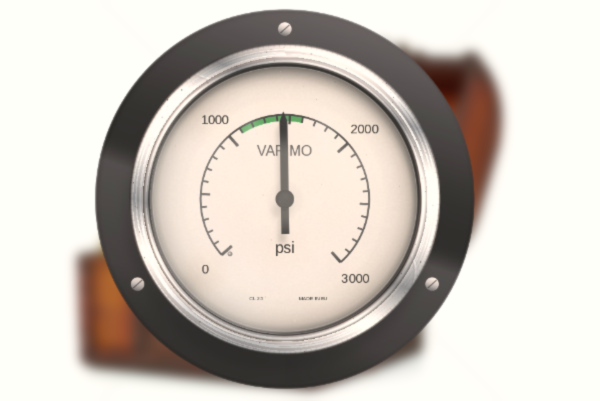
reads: 1450psi
